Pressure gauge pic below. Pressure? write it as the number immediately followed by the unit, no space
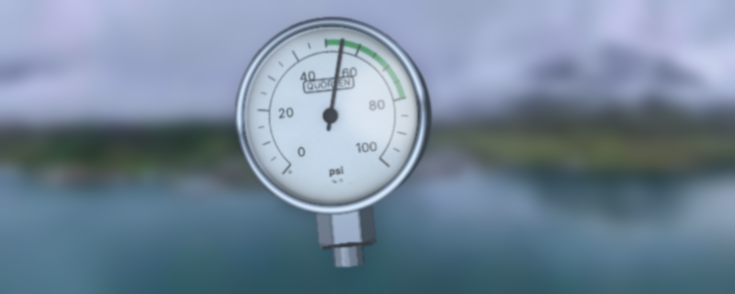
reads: 55psi
